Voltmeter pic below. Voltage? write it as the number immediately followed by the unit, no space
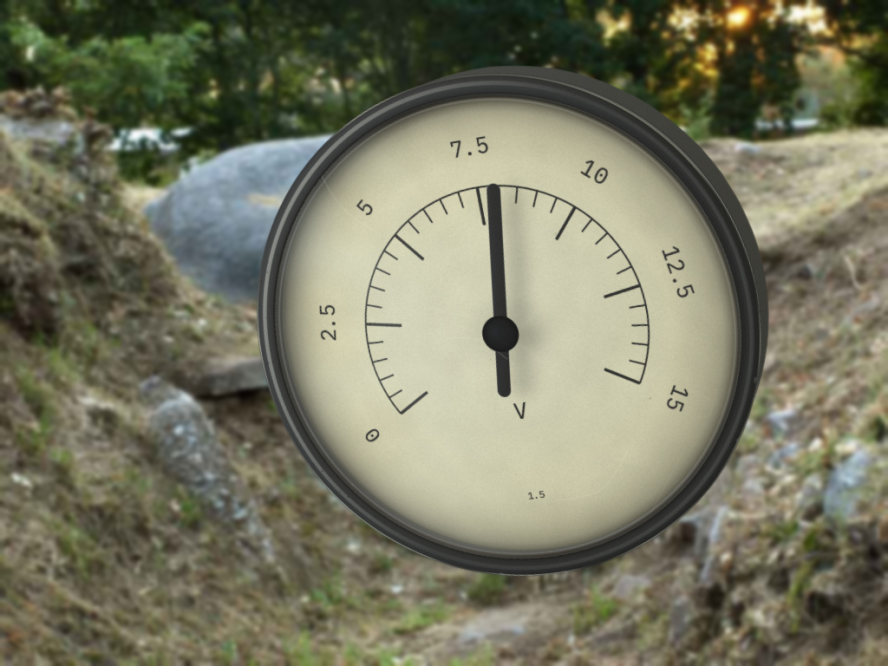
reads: 8V
